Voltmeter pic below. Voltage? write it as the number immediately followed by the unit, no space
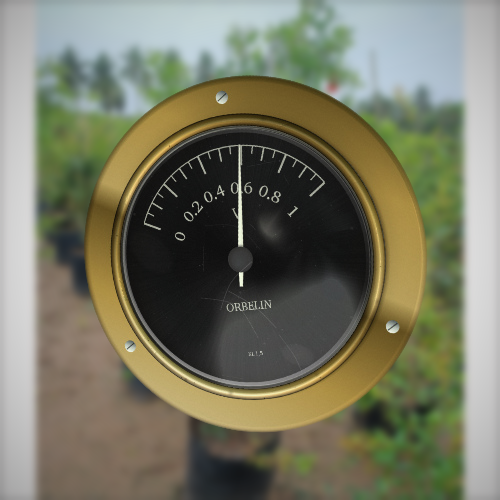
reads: 0.6V
